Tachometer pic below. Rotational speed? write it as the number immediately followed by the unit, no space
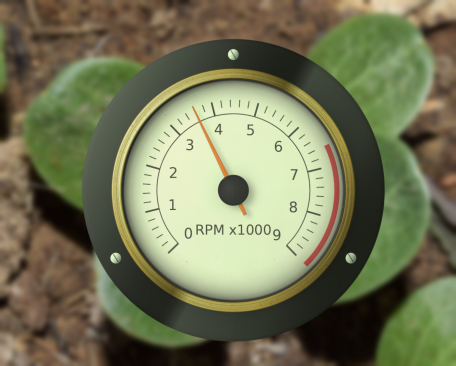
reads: 3600rpm
